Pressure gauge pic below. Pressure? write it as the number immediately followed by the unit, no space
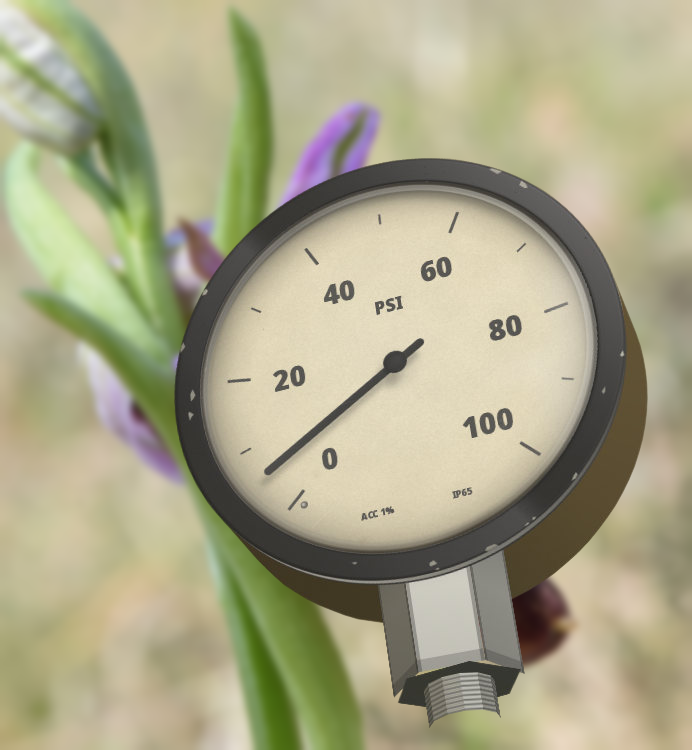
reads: 5psi
